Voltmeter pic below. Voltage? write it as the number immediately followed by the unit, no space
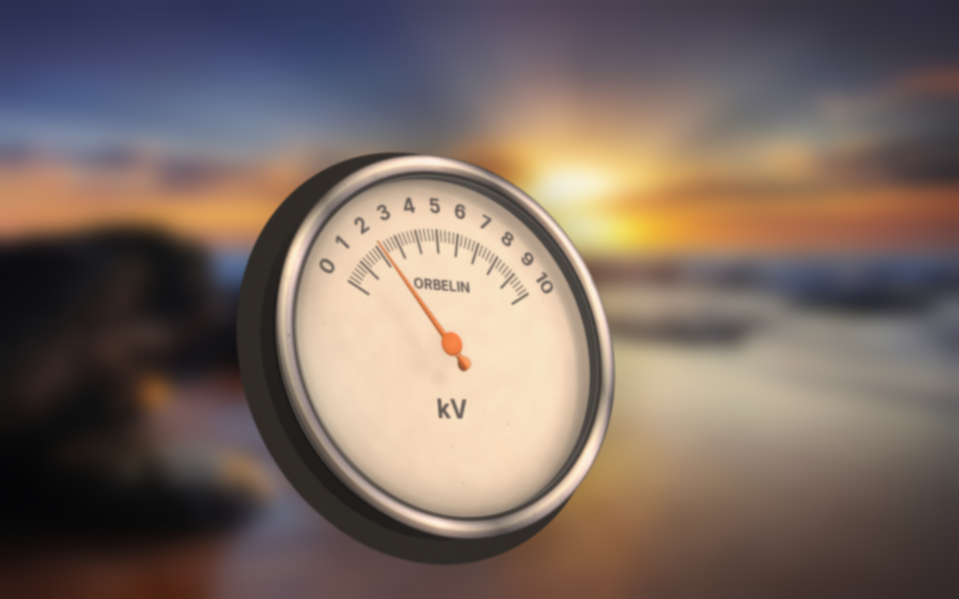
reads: 2kV
